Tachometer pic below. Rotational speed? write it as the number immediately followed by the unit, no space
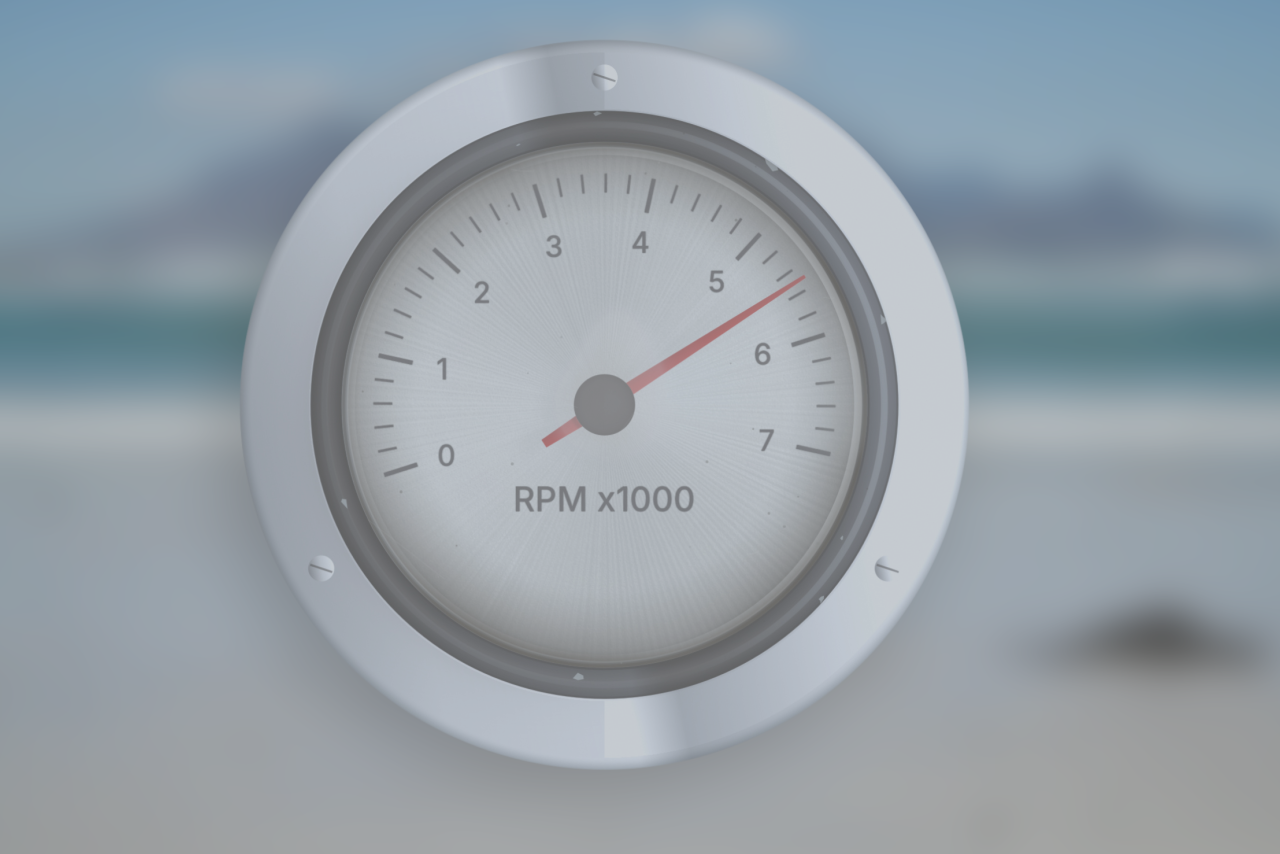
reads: 5500rpm
